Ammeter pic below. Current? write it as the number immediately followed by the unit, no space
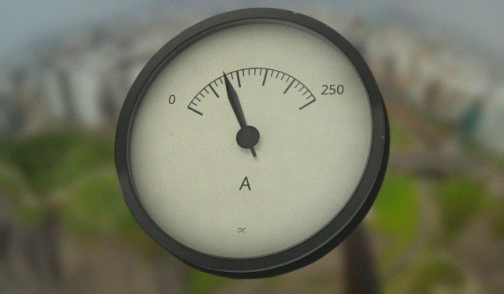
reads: 80A
